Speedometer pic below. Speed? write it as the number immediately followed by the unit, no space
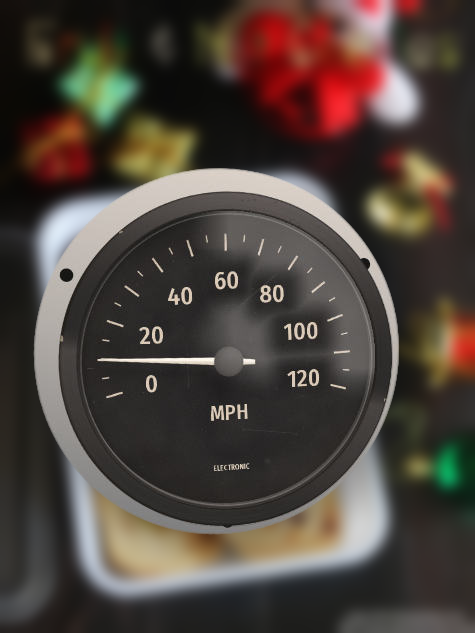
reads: 10mph
